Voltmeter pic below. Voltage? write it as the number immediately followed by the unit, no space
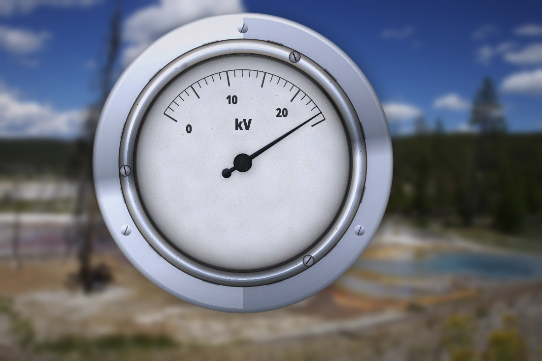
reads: 24kV
